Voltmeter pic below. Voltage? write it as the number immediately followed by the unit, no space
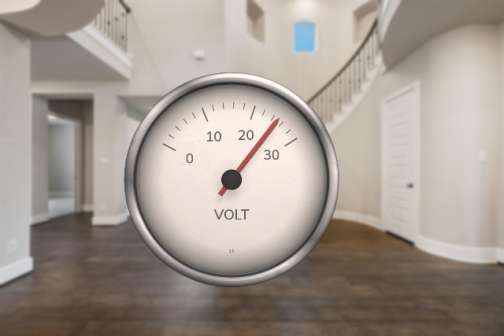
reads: 25V
